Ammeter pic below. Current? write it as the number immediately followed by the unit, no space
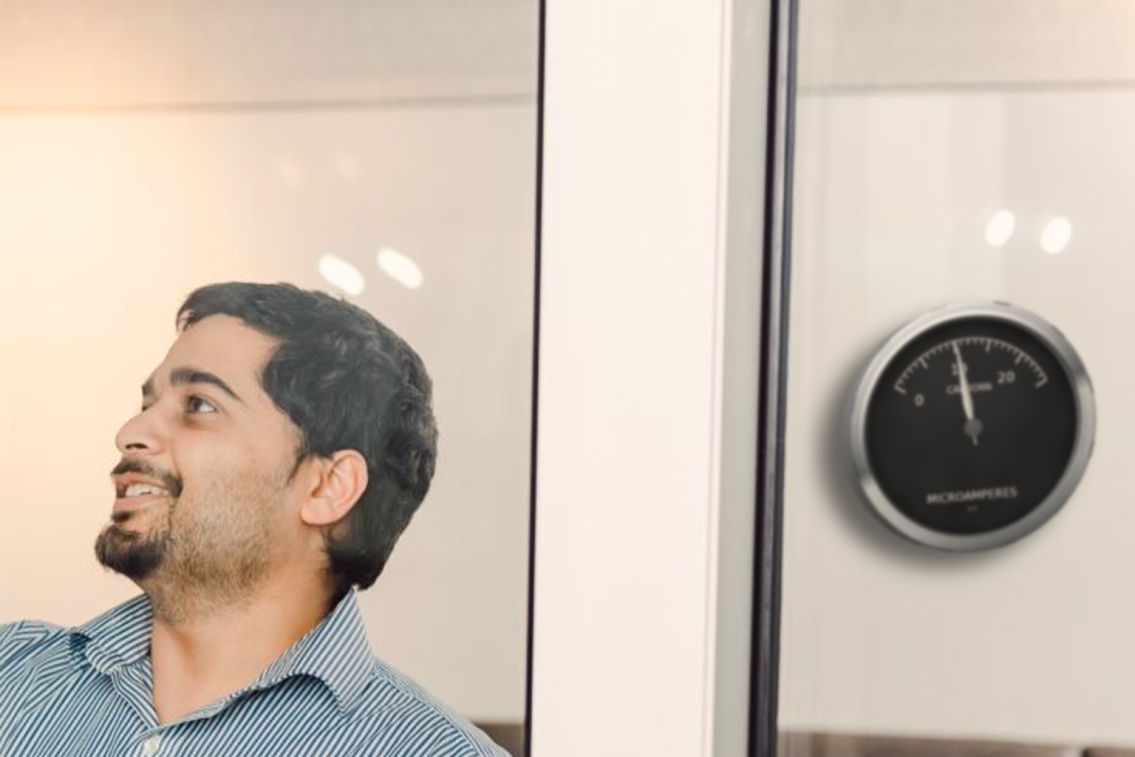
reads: 10µA
